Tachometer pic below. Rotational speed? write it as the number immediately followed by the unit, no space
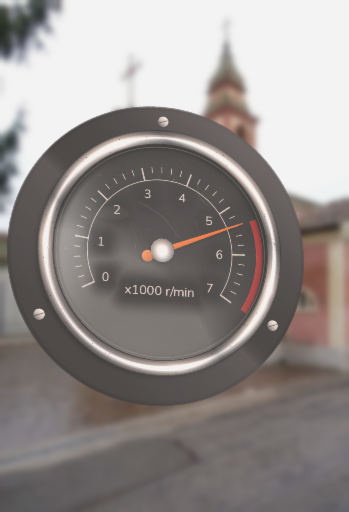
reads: 5400rpm
